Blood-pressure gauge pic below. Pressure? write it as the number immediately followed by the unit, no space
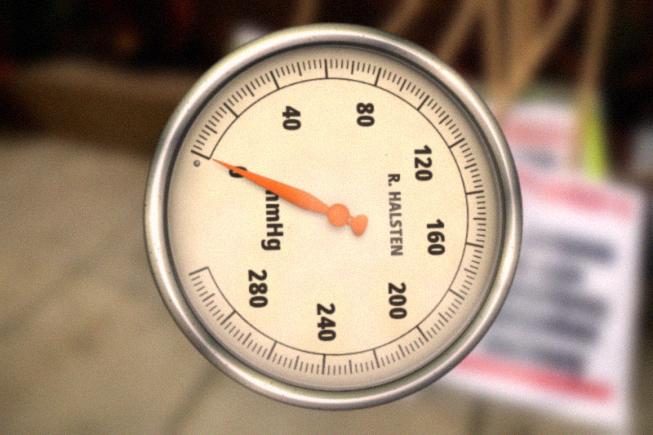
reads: 0mmHg
